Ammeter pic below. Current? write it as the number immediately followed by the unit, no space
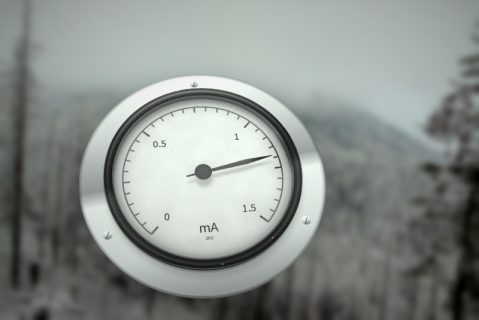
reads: 1.2mA
